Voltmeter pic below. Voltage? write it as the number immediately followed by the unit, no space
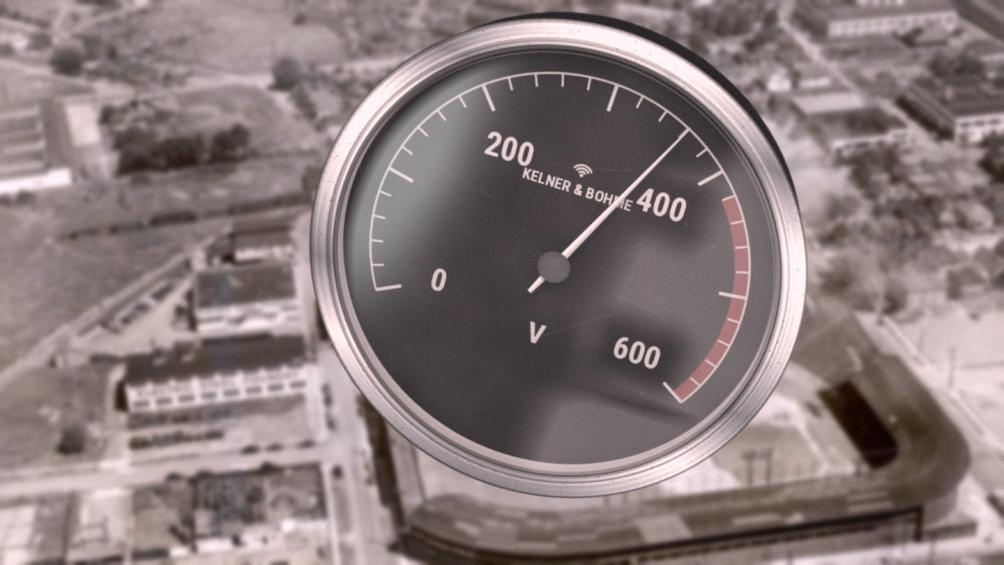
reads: 360V
